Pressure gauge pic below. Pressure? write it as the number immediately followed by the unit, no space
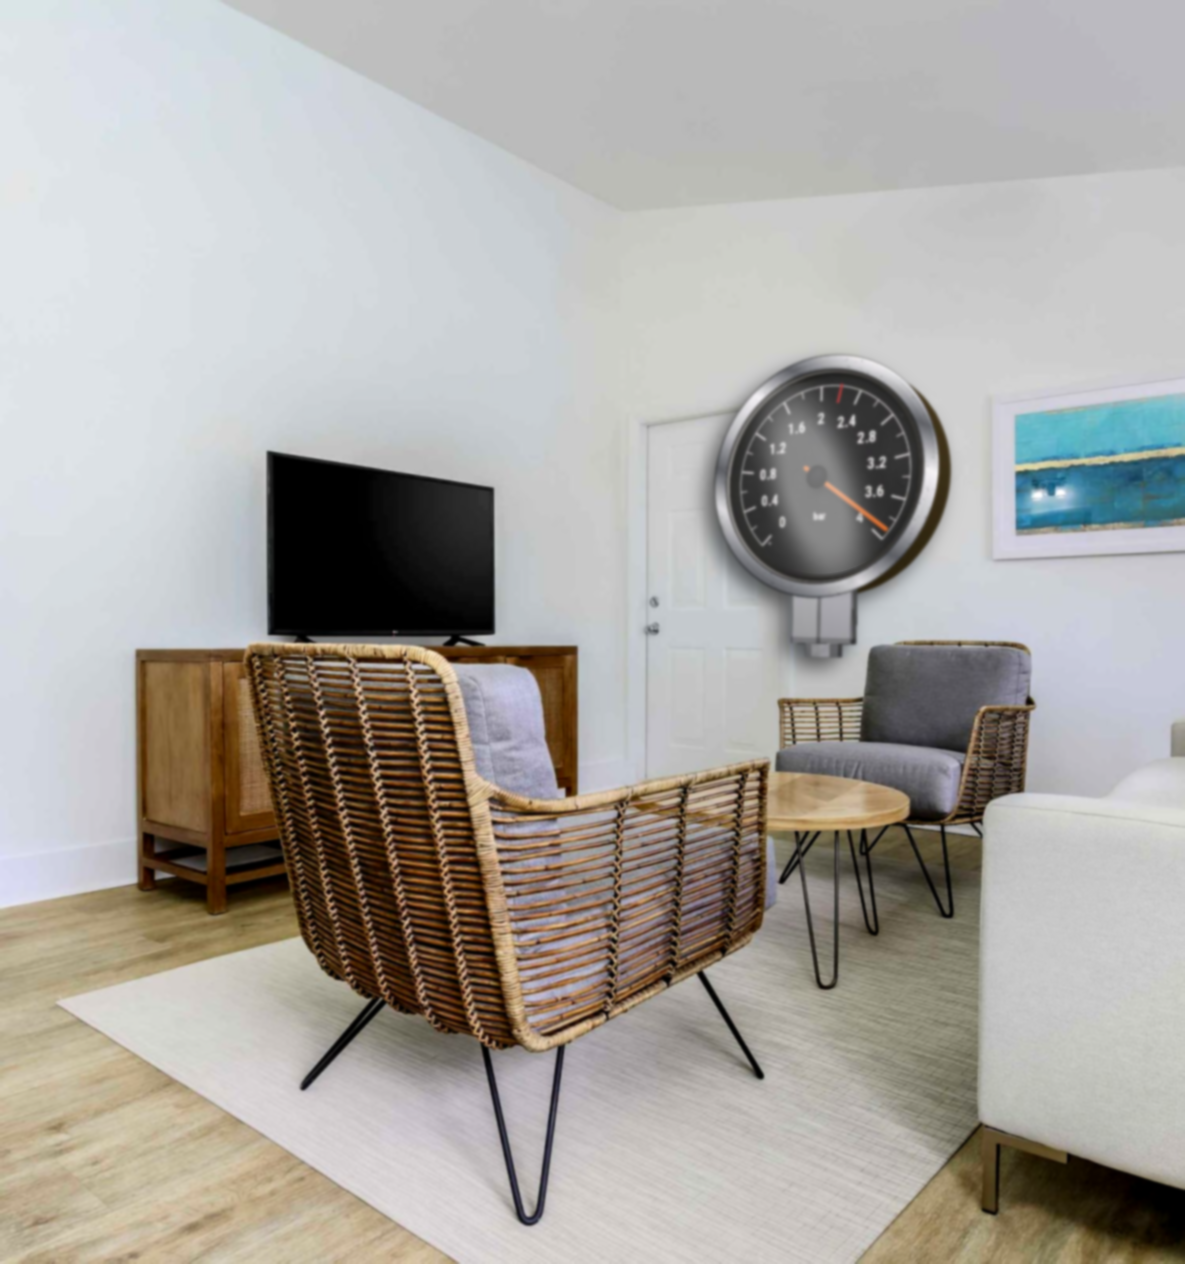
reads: 3.9bar
